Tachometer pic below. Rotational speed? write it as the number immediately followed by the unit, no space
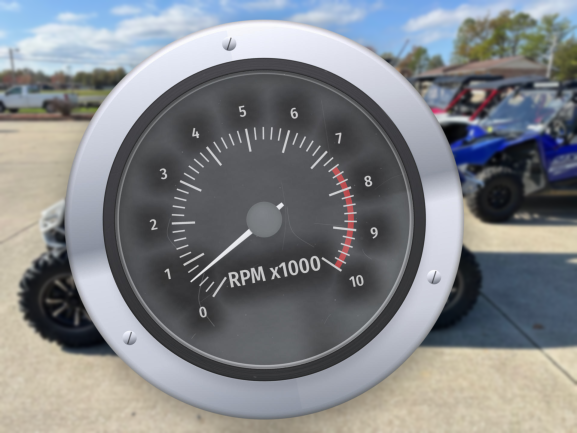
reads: 600rpm
